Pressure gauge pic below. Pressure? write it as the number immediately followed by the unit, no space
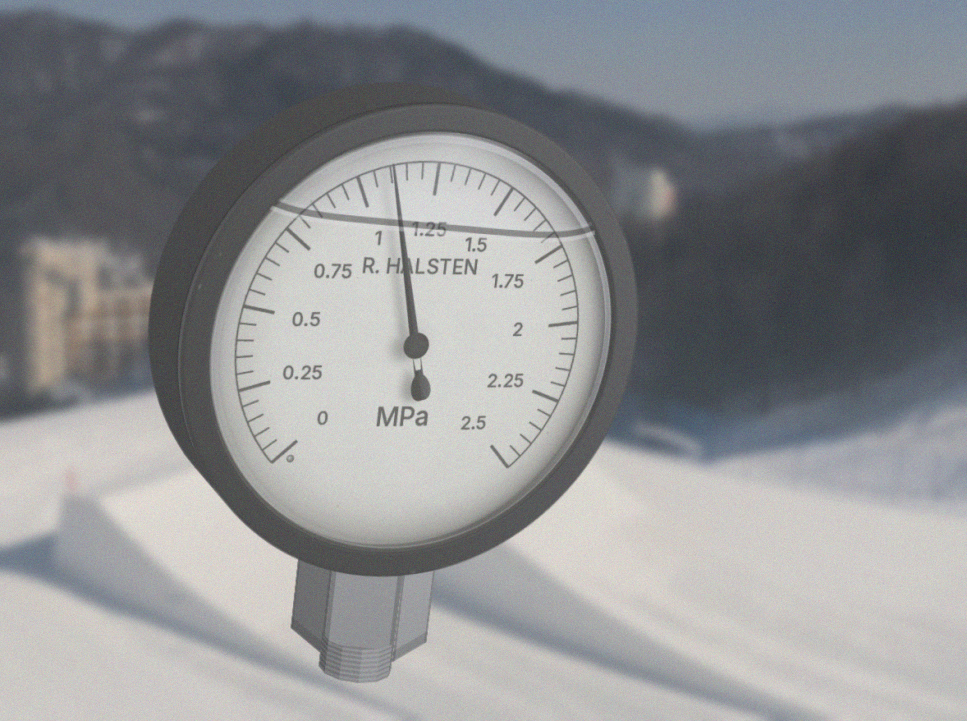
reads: 1.1MPa
